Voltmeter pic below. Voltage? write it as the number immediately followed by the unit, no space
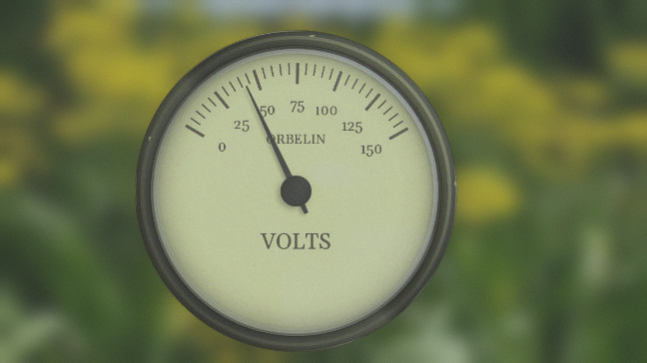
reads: 42.5V
